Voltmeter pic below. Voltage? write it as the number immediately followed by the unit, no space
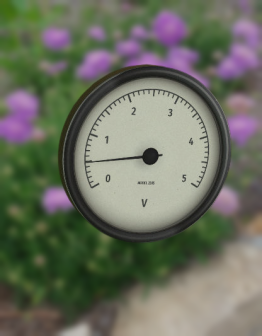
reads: 0.5V
